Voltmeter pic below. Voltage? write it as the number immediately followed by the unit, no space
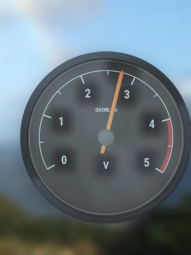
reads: 2.75V
